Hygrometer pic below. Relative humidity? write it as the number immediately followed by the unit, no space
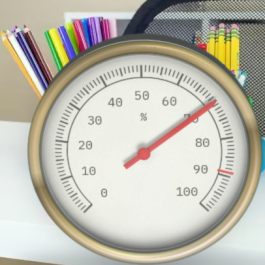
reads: 70%
